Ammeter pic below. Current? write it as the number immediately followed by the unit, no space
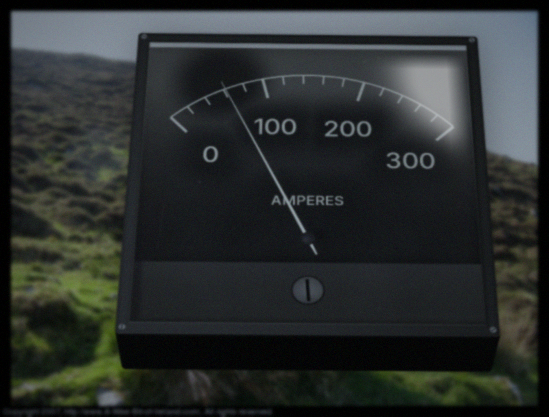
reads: 60A
